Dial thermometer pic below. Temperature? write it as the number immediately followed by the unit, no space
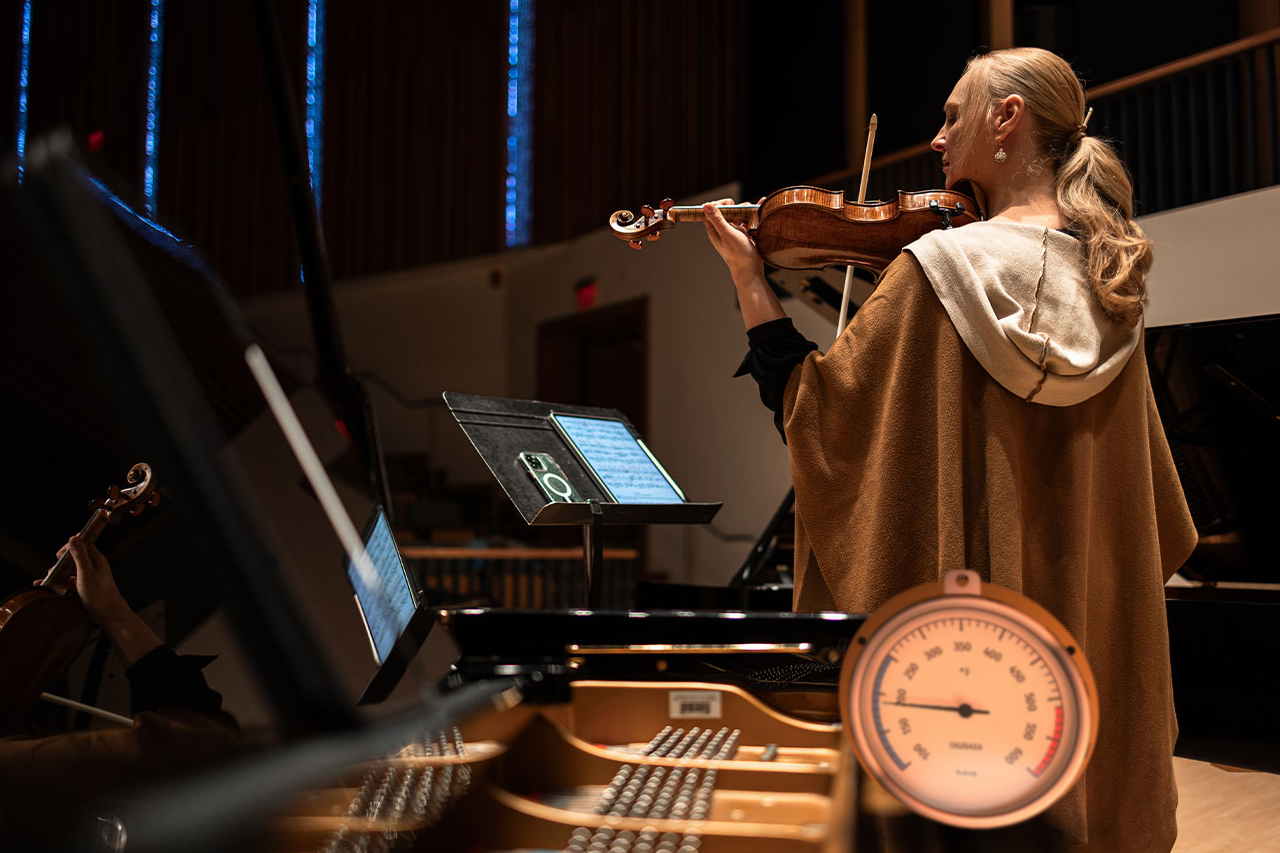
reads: 190°F
